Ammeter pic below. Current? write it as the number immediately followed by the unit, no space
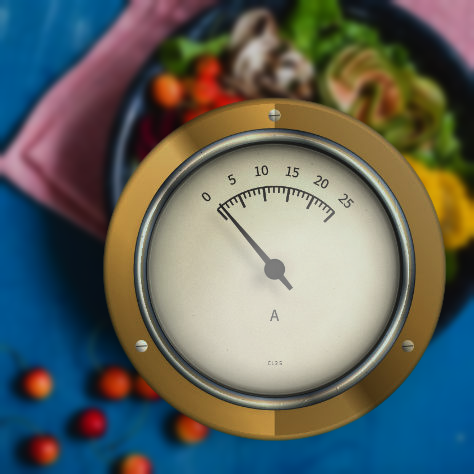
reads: 1A
